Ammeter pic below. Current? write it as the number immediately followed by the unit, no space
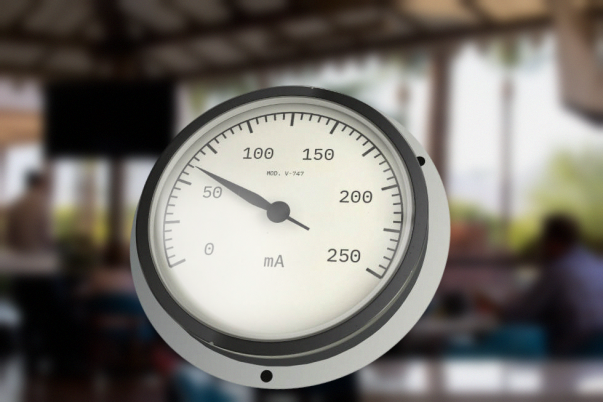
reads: 60mA
